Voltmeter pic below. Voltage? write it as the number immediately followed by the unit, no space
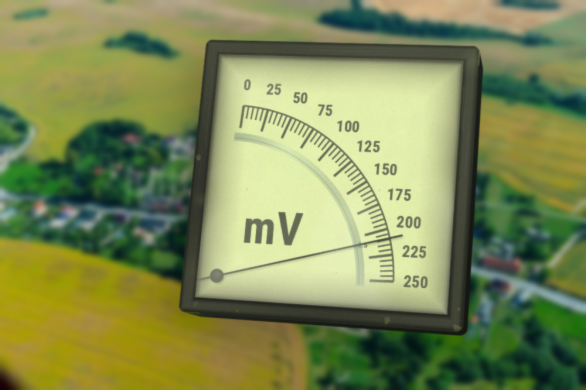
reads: 210mV
